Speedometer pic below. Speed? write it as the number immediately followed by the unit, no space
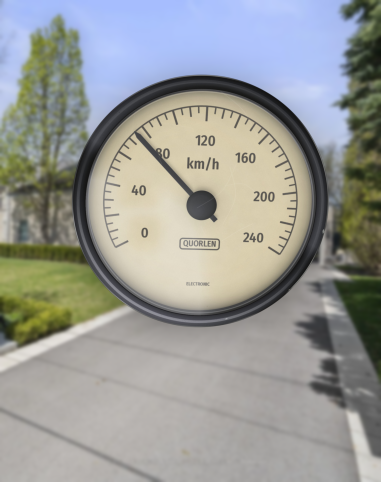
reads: 75km/h
